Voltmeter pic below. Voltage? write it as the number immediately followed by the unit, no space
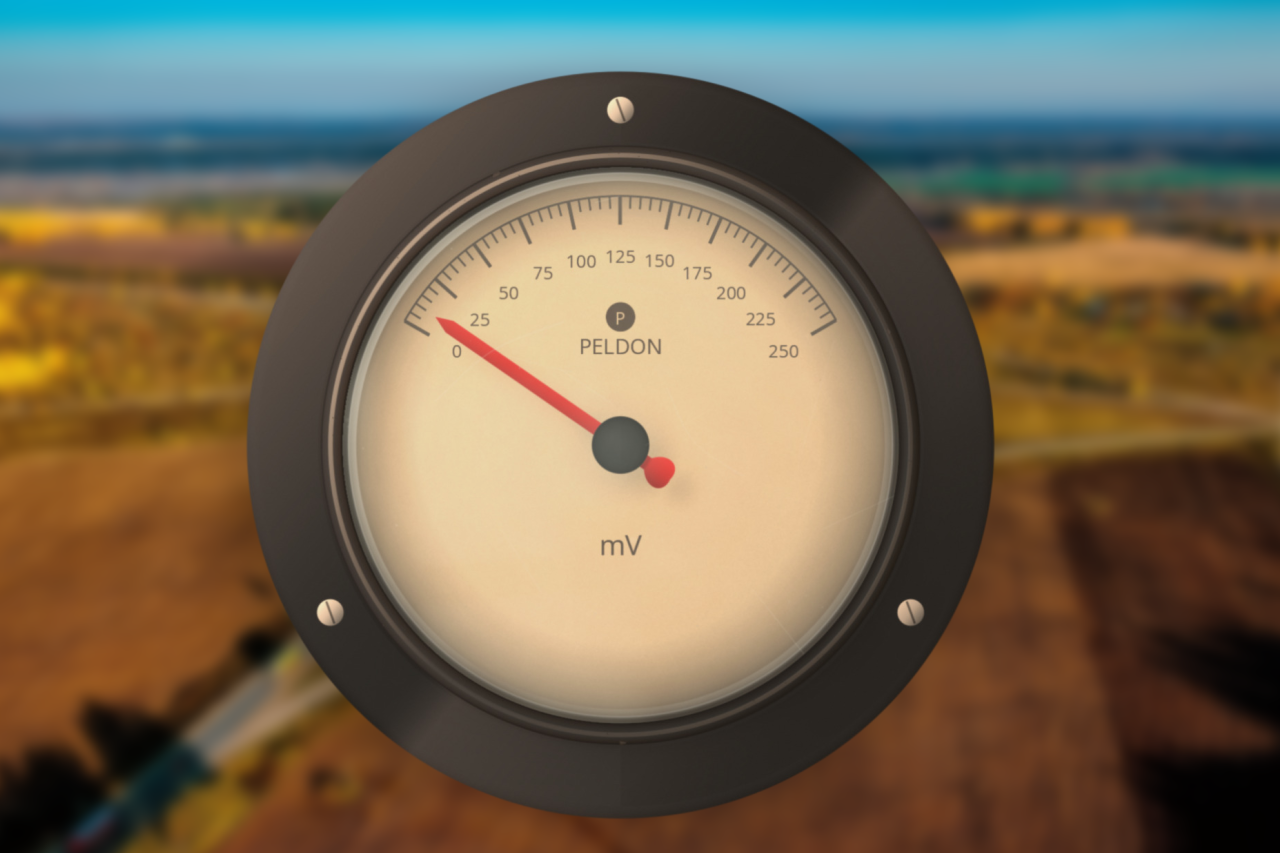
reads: 10mV
